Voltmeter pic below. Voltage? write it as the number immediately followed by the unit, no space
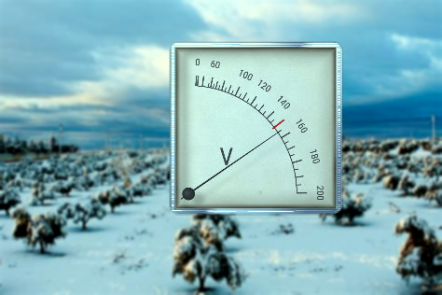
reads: 155V
